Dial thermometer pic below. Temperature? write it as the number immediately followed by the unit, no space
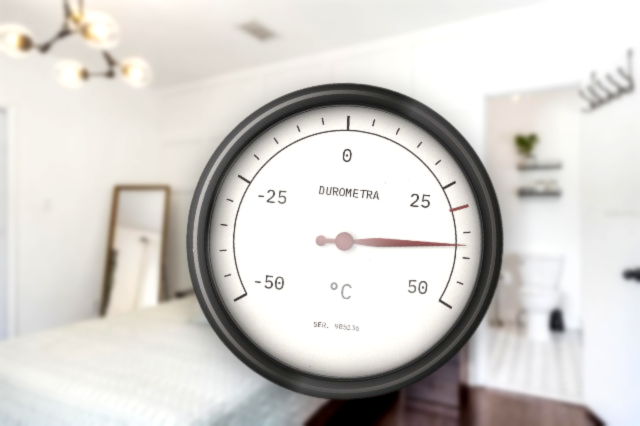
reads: 37.5°C
